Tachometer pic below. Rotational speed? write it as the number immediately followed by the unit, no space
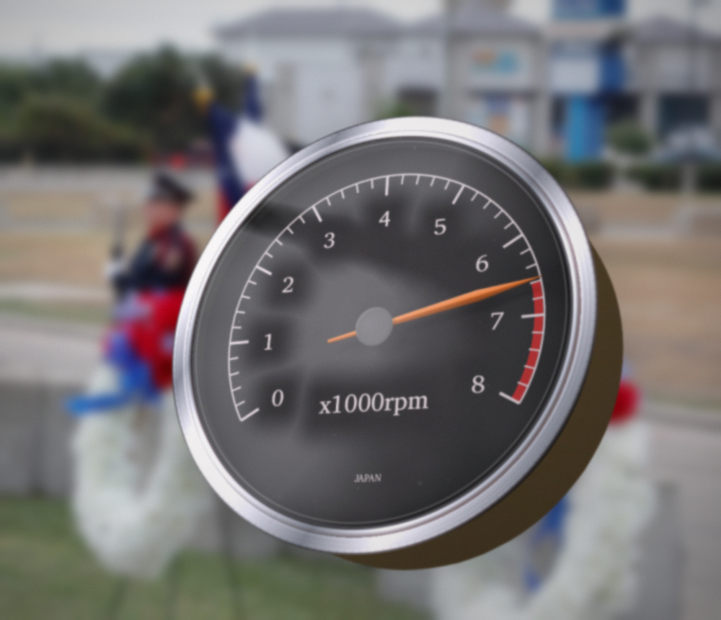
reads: 6600rpm
